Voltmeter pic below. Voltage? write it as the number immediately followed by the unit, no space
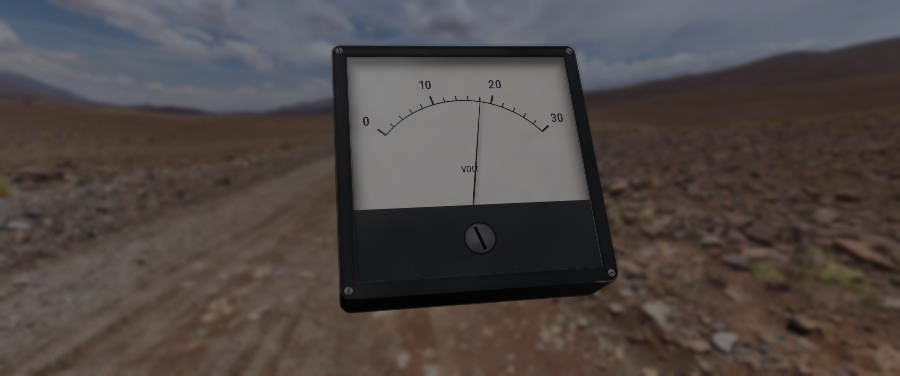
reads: 18V
